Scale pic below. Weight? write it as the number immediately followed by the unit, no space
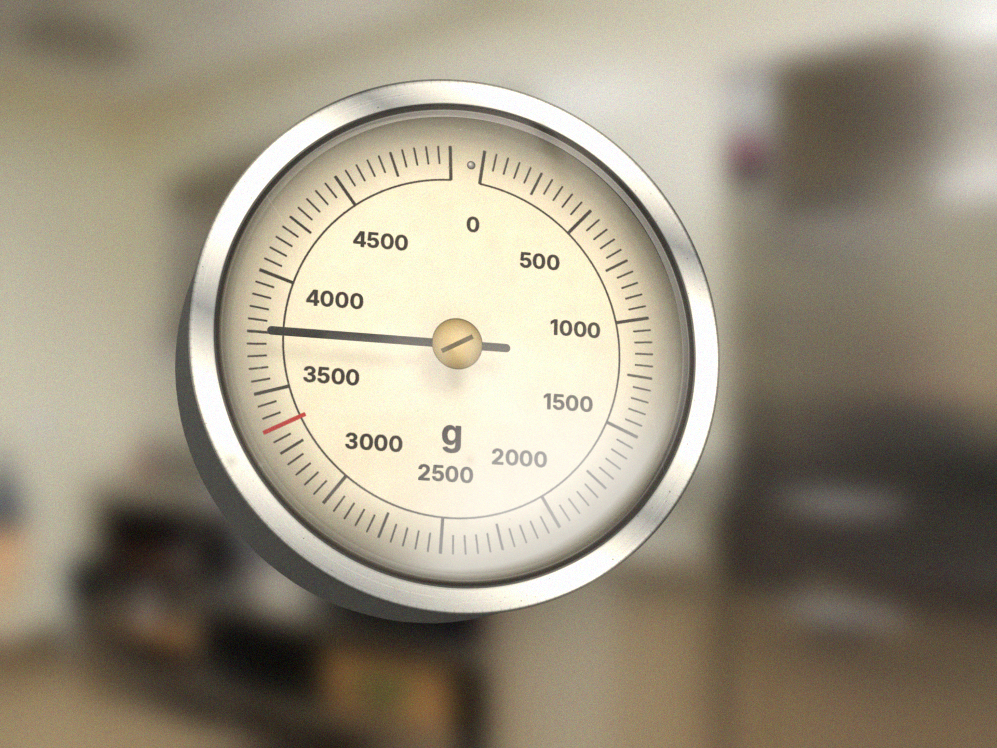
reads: 3750g
